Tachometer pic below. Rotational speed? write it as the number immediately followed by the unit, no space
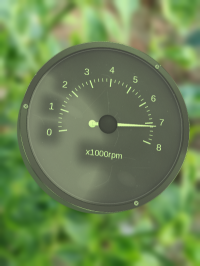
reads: 7200rpm
